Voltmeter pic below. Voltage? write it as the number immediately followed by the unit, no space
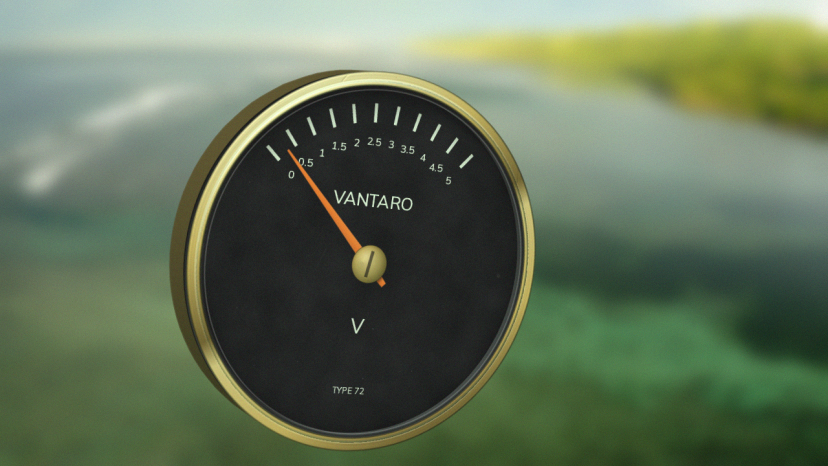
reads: 0.25V
